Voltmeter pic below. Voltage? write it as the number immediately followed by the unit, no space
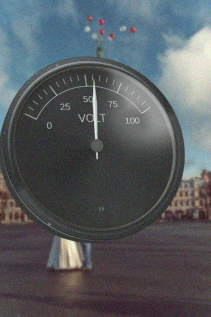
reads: 55V
